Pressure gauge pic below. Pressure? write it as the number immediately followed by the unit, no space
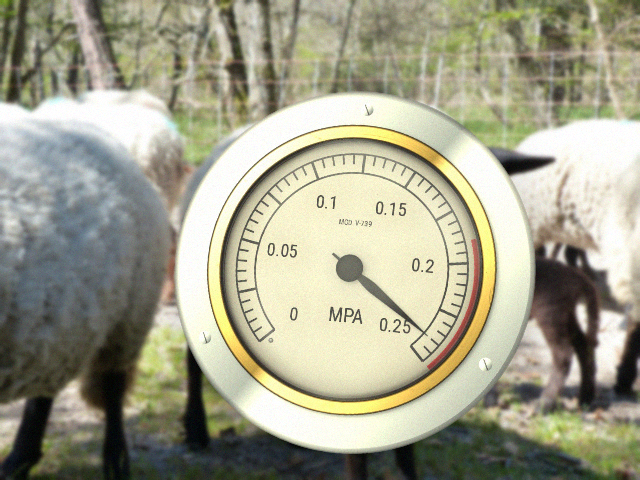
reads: 0.24MPa
